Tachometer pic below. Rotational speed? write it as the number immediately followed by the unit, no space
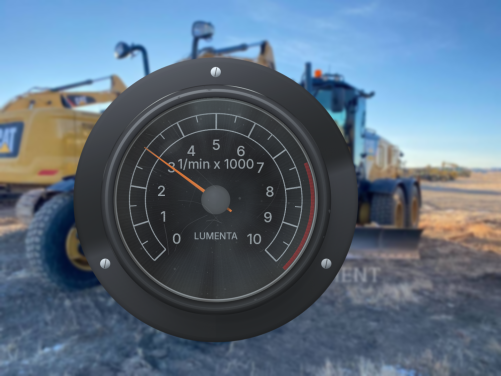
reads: 3000rpm
